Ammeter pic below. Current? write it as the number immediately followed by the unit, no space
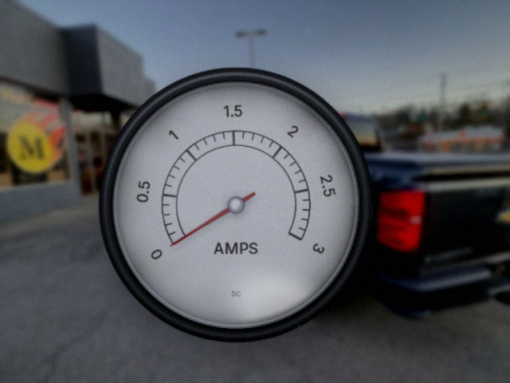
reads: 0A
